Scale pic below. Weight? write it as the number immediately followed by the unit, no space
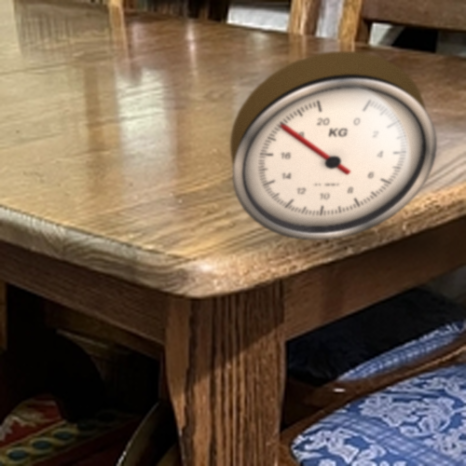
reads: 18kg
